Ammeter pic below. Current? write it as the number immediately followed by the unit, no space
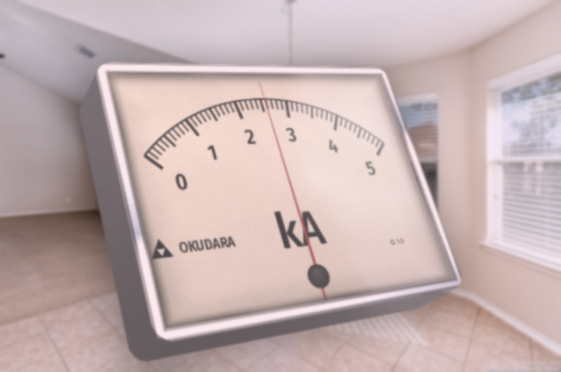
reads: 2.5kA
